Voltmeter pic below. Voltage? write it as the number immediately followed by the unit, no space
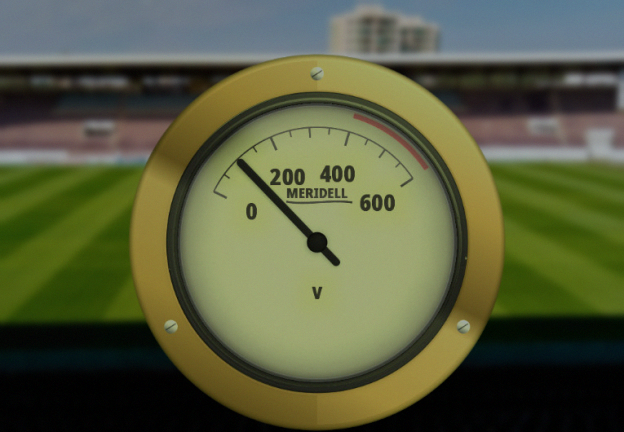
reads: 100V
